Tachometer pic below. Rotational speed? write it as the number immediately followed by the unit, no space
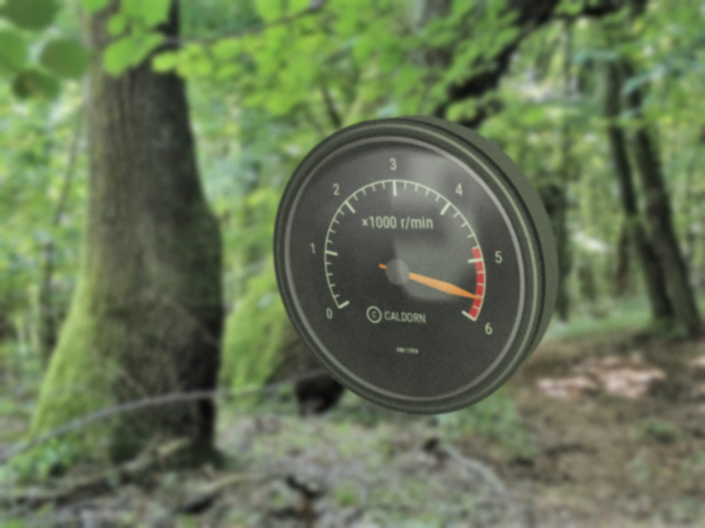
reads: 5600rpm
